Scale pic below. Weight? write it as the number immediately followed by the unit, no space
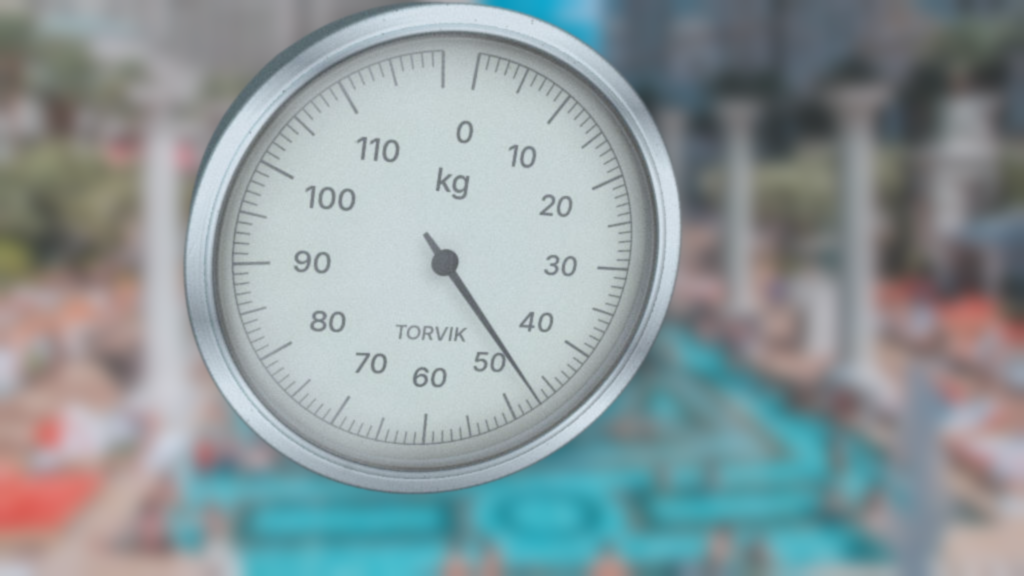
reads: 47kg
